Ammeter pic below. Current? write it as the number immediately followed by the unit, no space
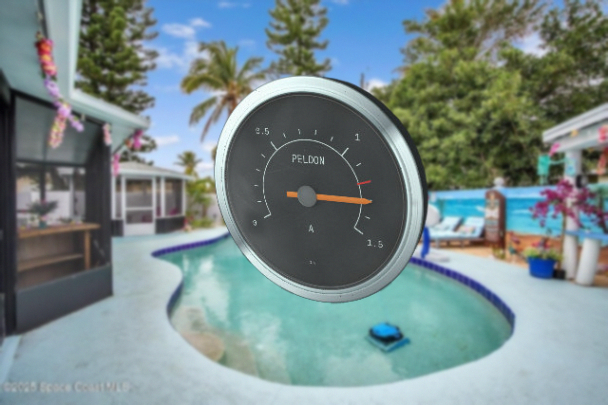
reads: 1.3A
